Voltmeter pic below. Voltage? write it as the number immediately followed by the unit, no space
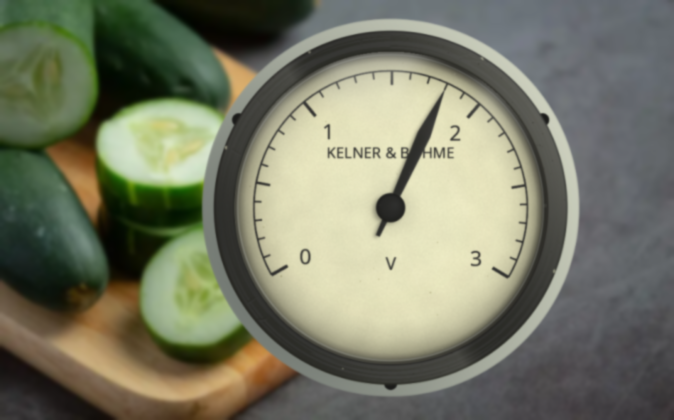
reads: 1.8V
